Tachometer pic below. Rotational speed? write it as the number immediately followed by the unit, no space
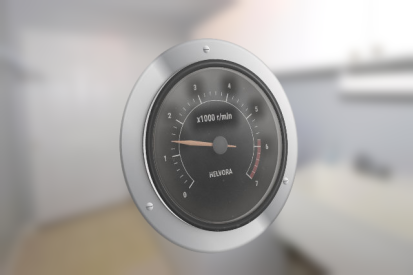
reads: 1400rpm
